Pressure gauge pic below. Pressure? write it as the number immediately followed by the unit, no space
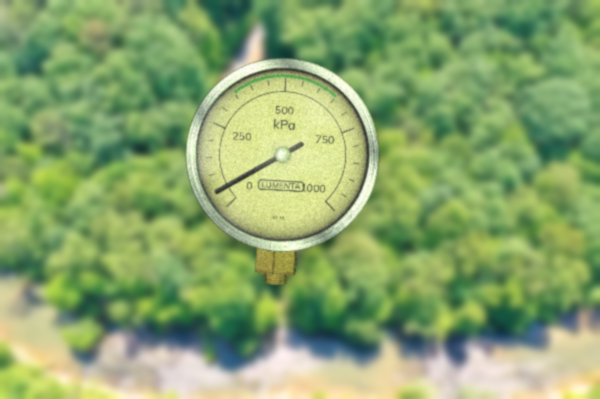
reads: 50kPa
